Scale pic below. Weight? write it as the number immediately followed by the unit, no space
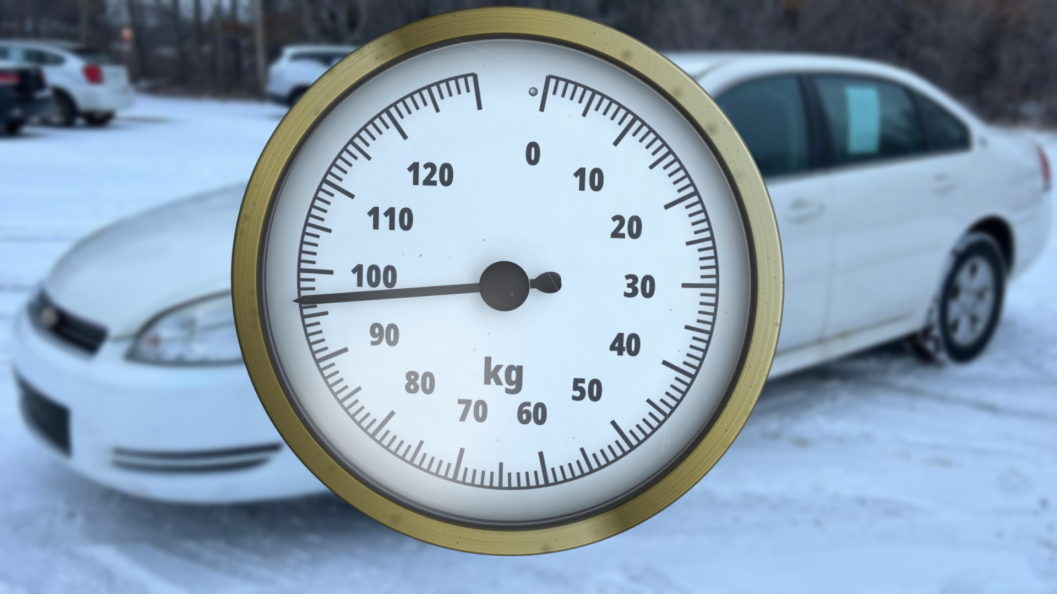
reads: 97kg
